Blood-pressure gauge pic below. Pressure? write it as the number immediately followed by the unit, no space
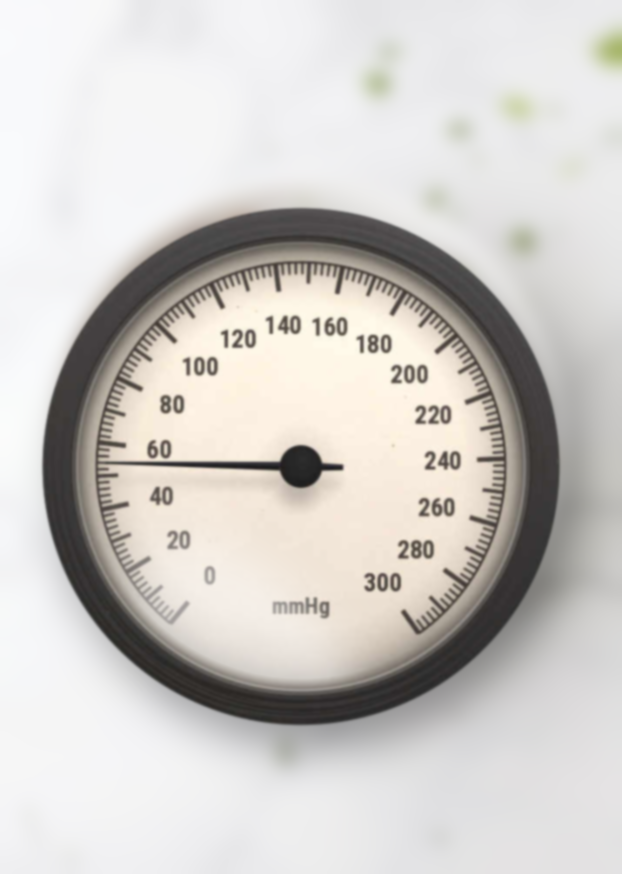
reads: 54mmHg
